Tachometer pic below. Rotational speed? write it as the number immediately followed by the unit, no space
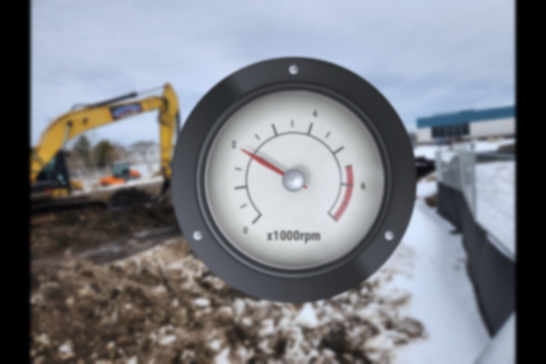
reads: 2000rpm
